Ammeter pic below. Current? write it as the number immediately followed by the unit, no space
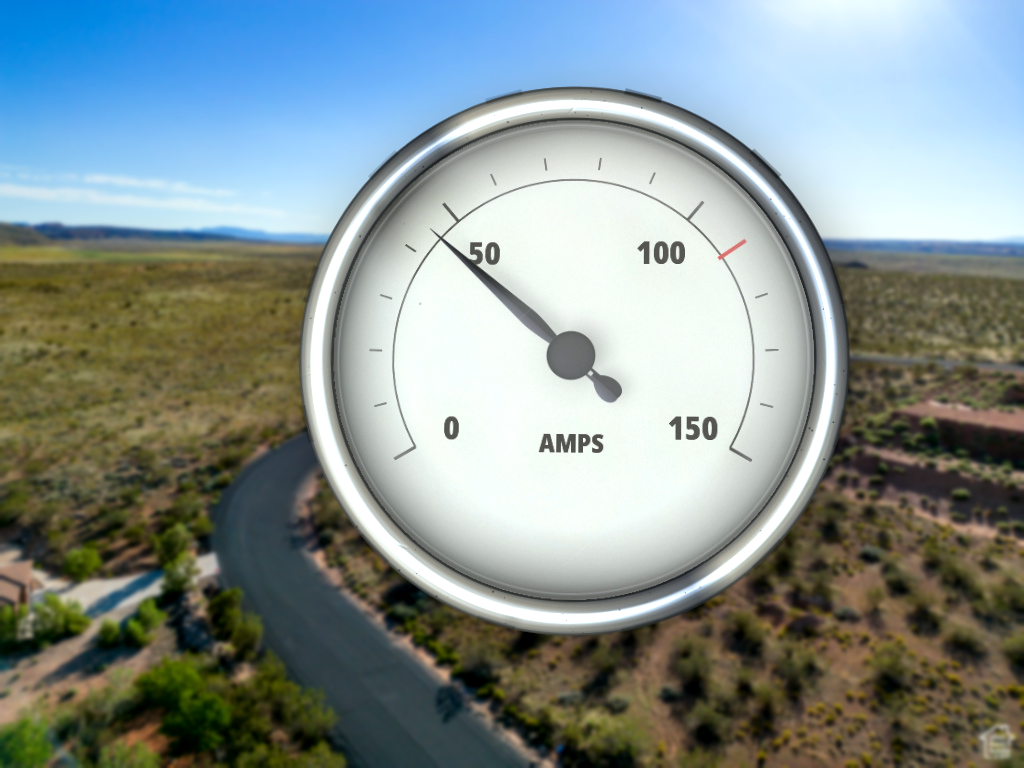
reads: 45A
